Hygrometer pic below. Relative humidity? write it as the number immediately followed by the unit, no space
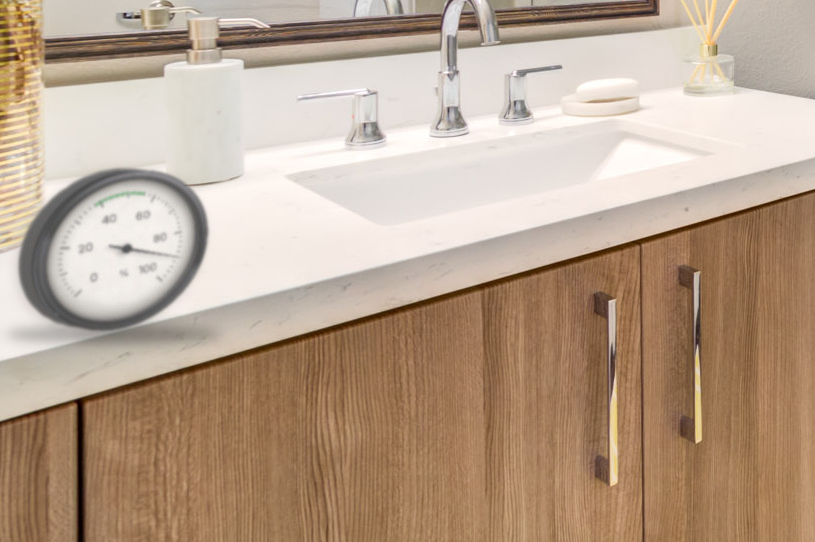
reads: 90%
